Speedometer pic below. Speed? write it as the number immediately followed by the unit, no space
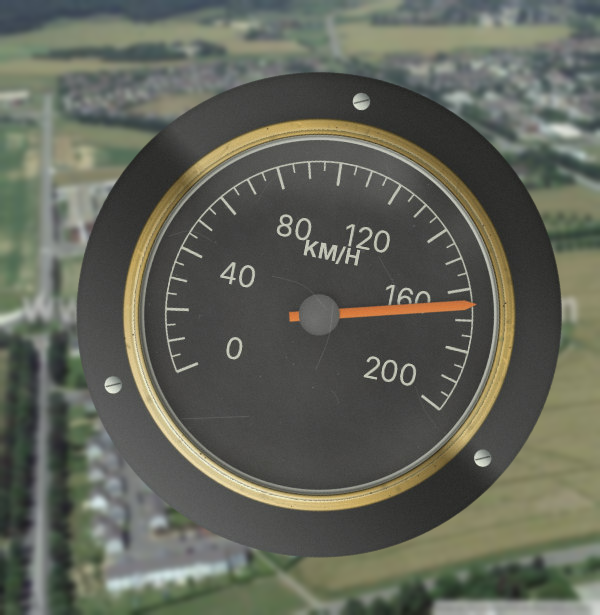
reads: 165km/h
